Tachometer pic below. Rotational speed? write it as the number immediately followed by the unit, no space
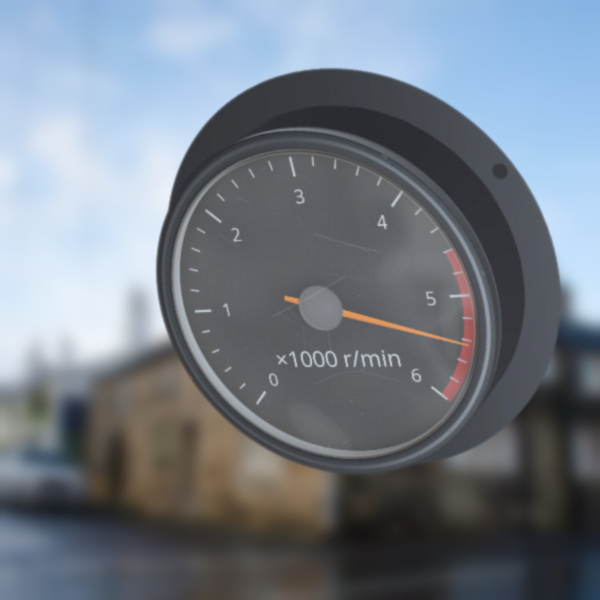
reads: 5400rpm
